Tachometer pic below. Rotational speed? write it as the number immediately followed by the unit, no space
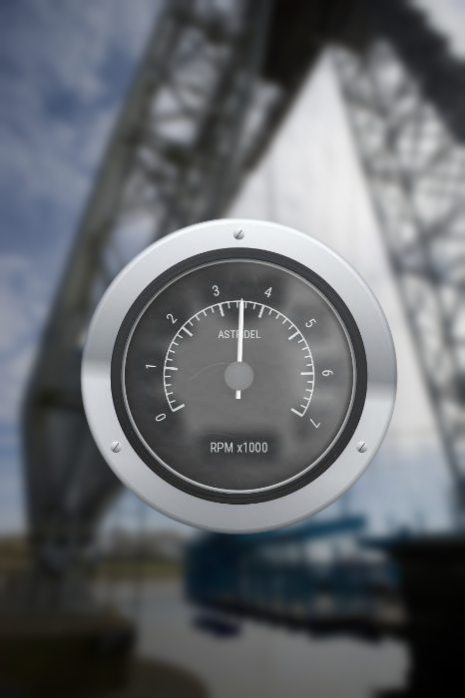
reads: 3500rpm
